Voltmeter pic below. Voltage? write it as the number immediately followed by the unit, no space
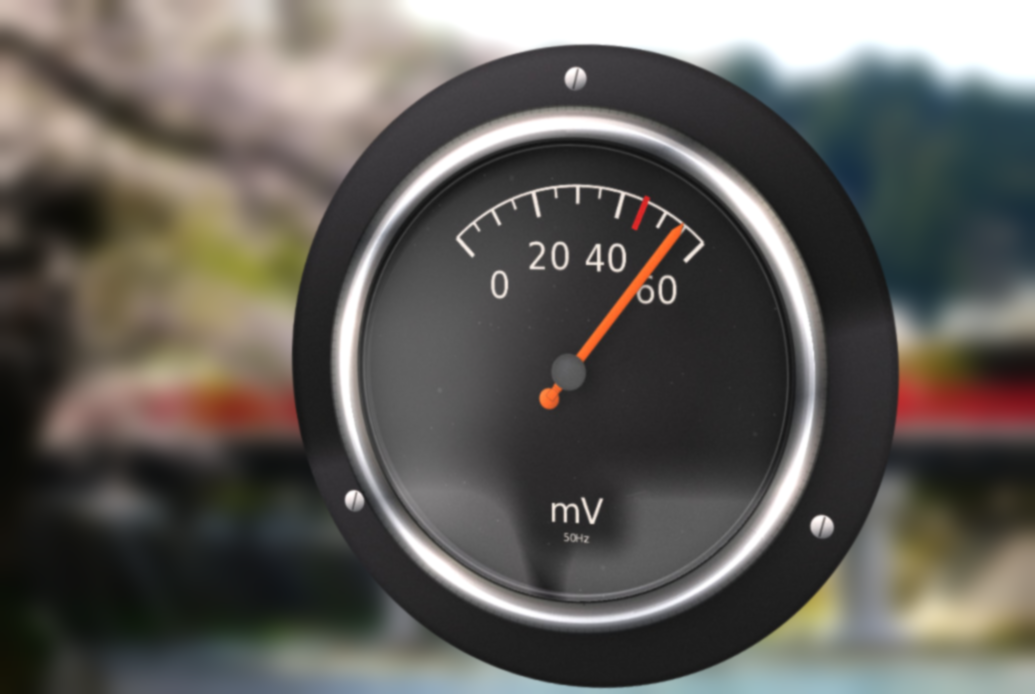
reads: 55mV
